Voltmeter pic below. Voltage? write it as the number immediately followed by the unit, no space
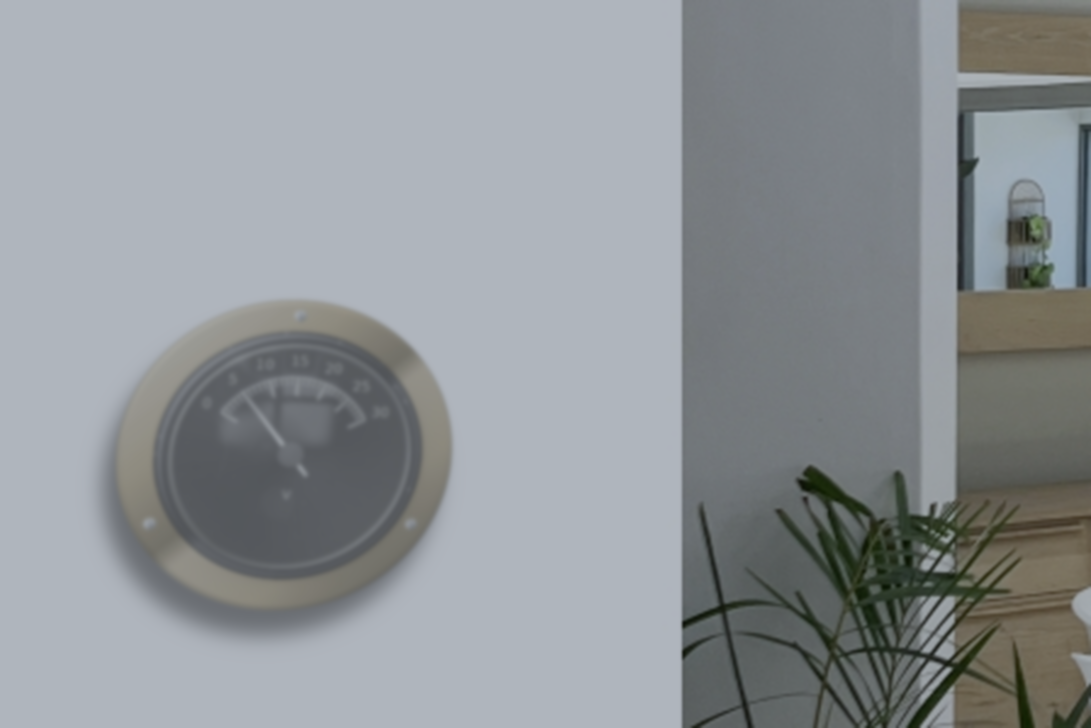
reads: 5V
